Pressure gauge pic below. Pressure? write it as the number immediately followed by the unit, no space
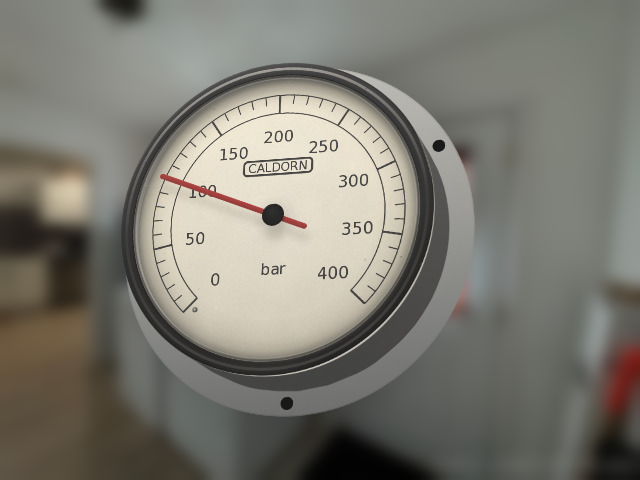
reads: 100bar
